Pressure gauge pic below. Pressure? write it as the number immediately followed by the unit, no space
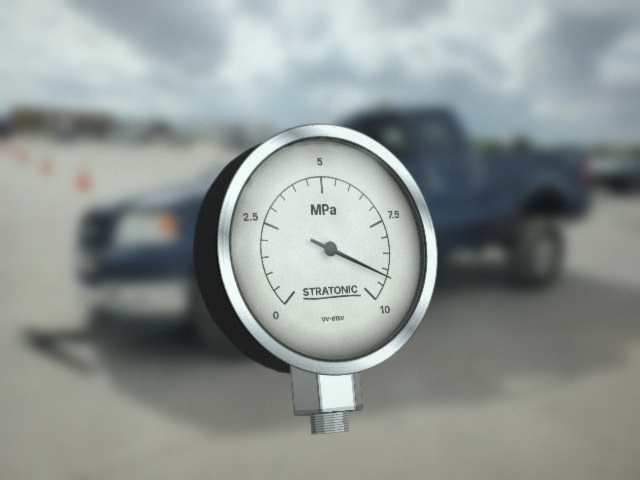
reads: 9.25MPa
